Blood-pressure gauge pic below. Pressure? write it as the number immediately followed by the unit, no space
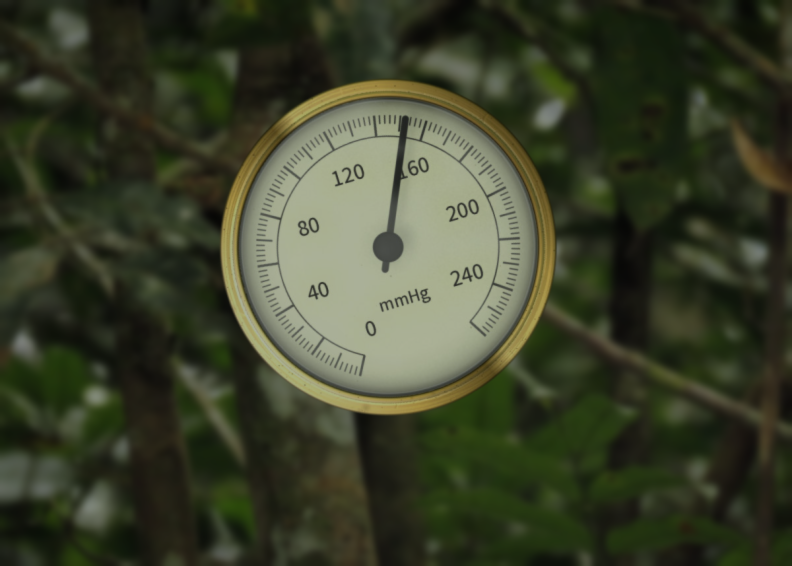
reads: 152mmHg
